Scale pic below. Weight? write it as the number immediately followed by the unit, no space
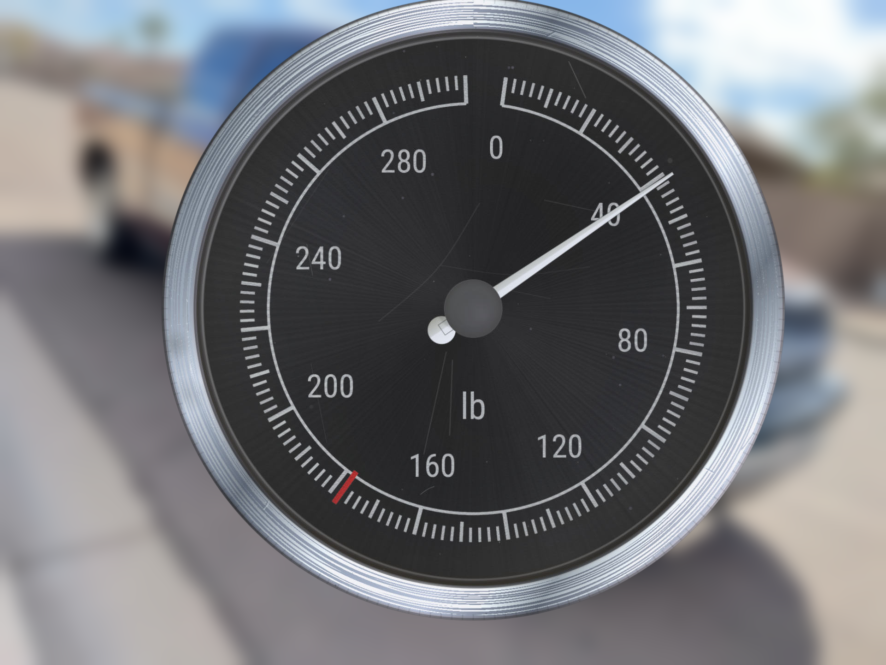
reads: 41lb
